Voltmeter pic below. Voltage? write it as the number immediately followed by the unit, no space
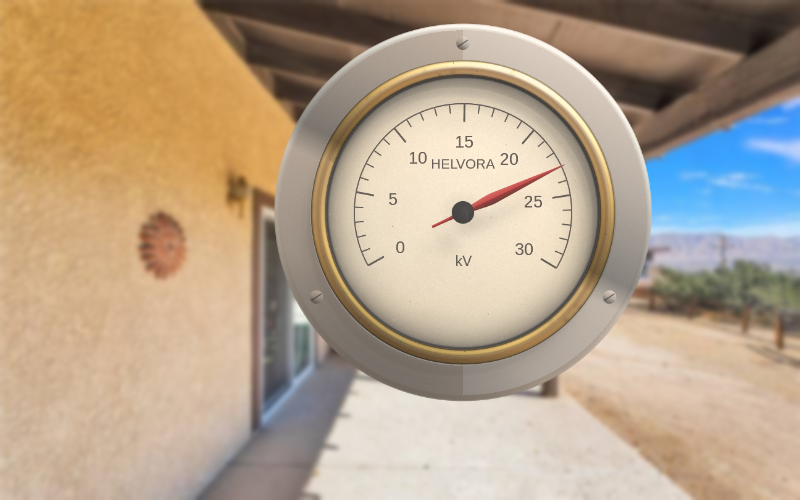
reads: 23kV
